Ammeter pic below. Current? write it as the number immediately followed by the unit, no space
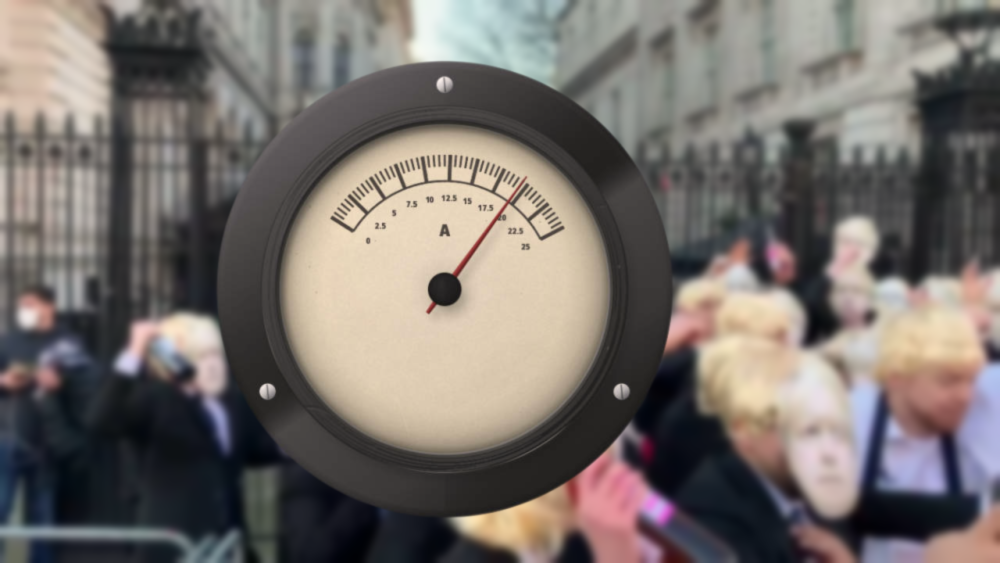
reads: 19.5A
